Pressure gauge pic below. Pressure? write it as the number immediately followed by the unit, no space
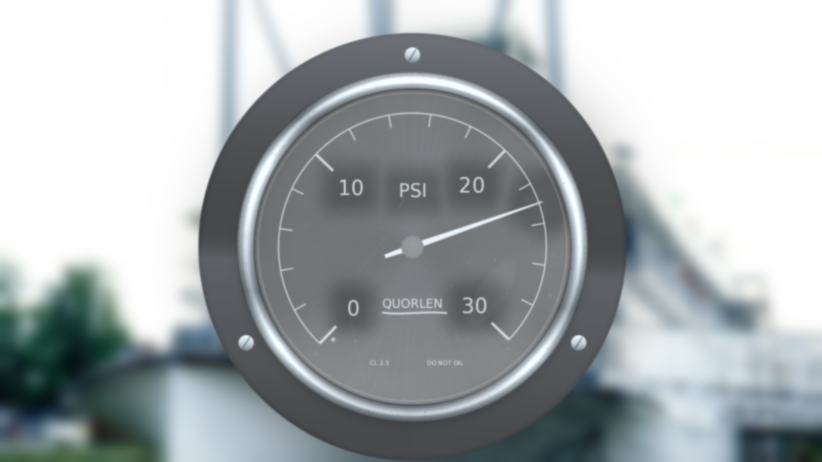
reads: 23psi
